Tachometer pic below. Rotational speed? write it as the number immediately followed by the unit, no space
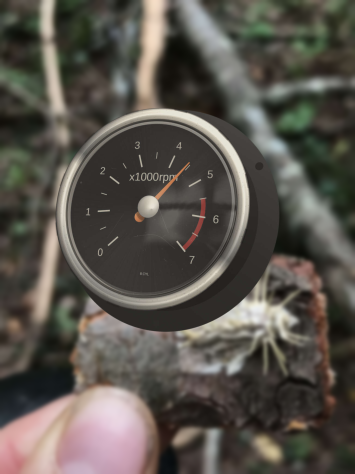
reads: 4500rpm
